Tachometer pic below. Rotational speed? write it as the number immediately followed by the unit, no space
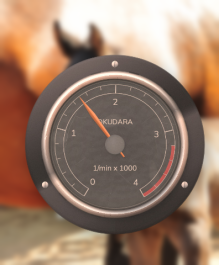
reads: 1500rpm
